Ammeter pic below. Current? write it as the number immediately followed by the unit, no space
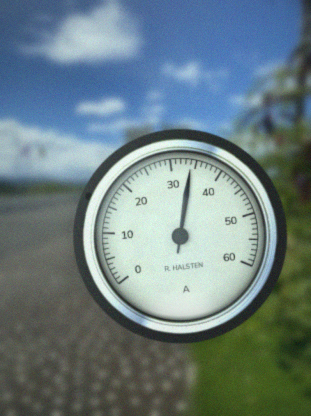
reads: 34A
